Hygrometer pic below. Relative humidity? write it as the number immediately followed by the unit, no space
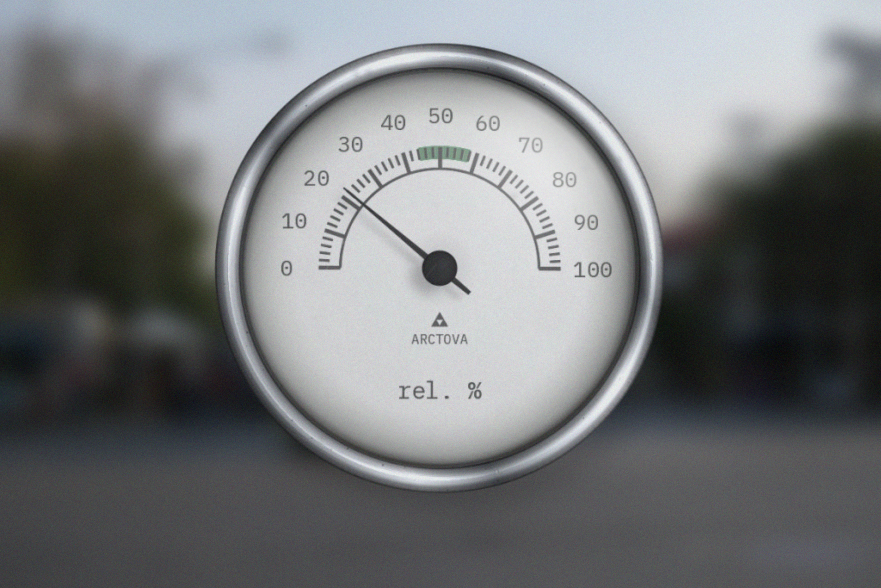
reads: 22%
